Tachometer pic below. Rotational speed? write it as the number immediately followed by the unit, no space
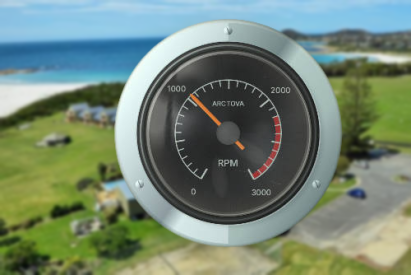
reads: 1050rpm
